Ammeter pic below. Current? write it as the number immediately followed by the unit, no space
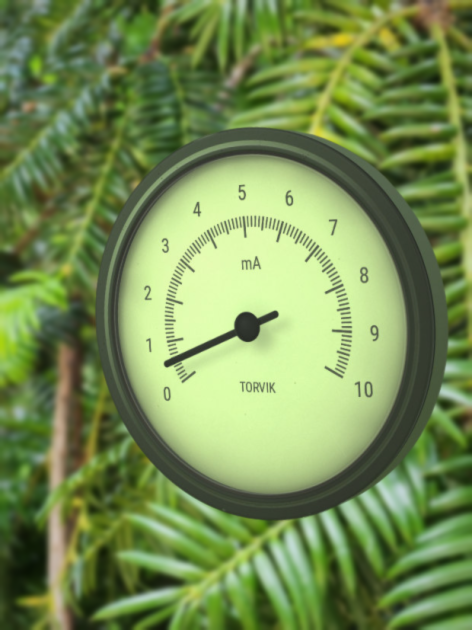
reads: 0.5mA
